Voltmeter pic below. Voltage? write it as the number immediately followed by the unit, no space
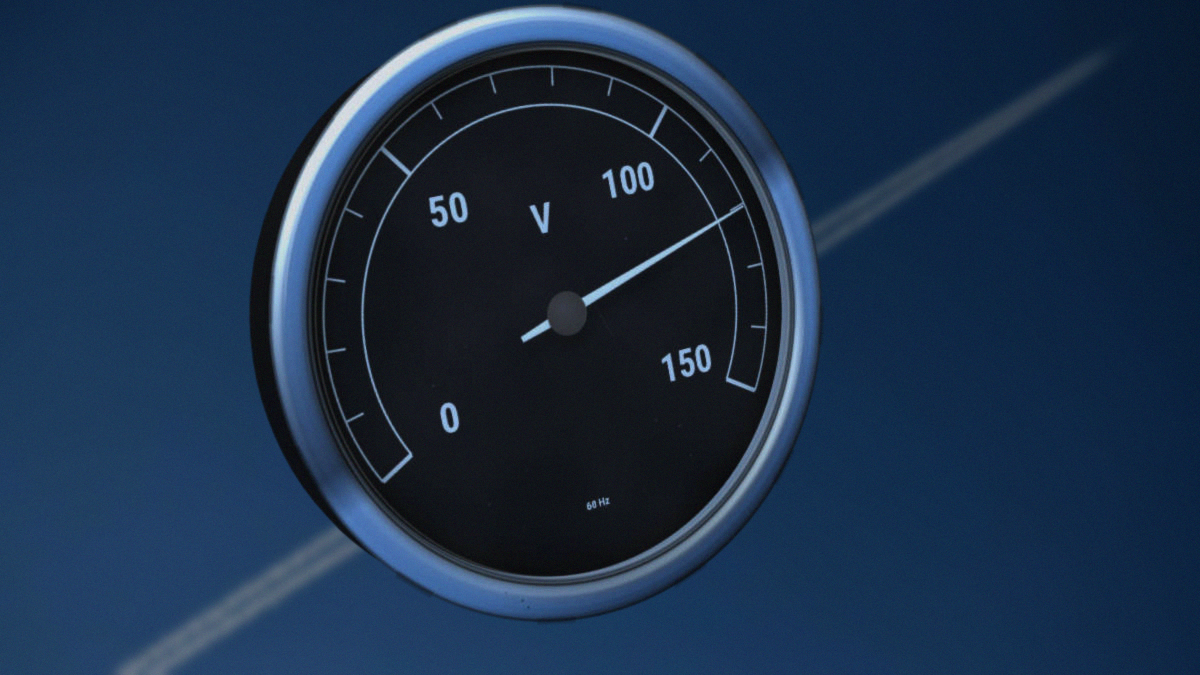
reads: 120V
